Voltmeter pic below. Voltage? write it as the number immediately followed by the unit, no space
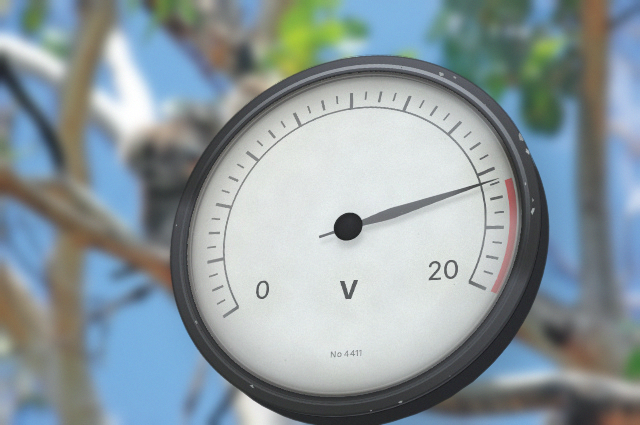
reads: 16.5V
